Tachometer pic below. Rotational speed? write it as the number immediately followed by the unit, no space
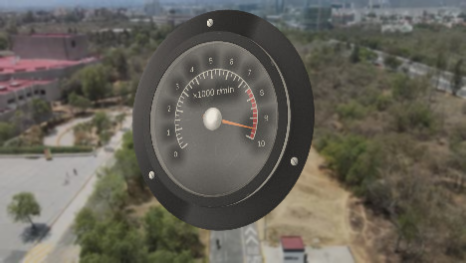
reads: 9500rpm
